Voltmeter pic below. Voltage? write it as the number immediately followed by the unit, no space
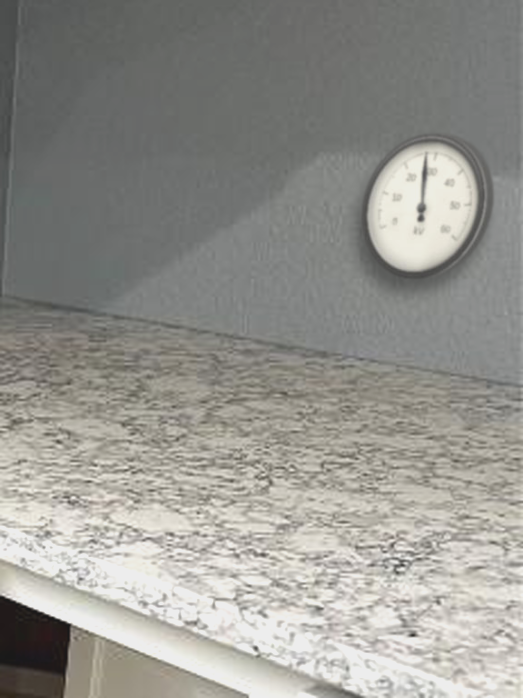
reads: 27.5kV
